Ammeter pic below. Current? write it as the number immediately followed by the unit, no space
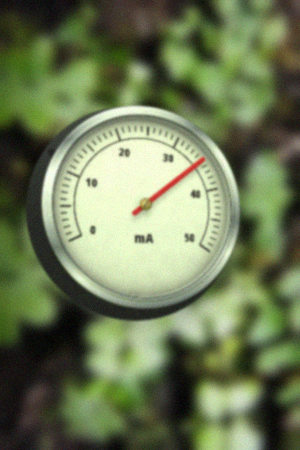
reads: 35mA
